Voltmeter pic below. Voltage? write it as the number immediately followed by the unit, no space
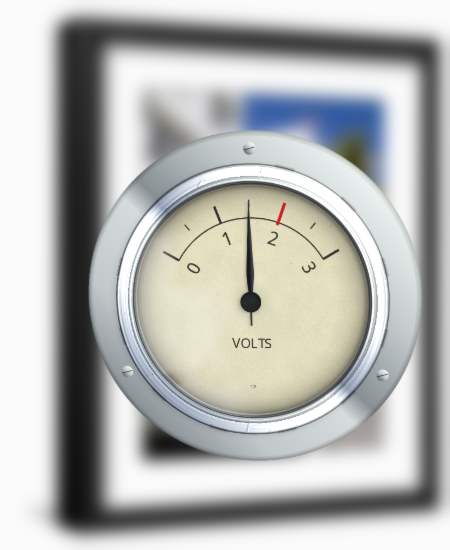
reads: 1.5V
